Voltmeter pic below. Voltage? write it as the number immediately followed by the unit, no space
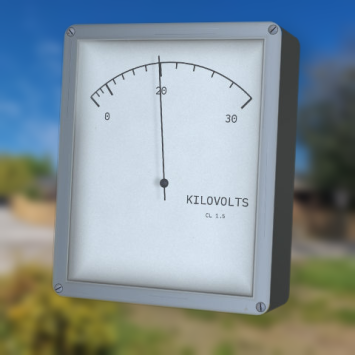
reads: 20kV
